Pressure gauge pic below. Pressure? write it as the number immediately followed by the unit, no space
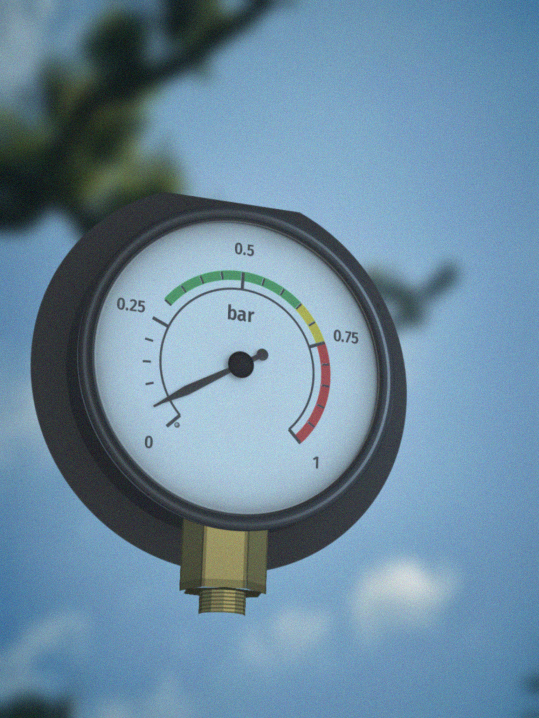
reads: 0.05bar
